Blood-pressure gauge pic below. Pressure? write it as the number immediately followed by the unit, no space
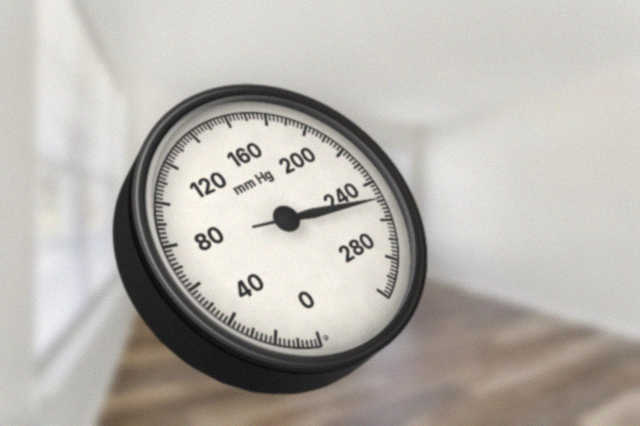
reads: 250mmHg
